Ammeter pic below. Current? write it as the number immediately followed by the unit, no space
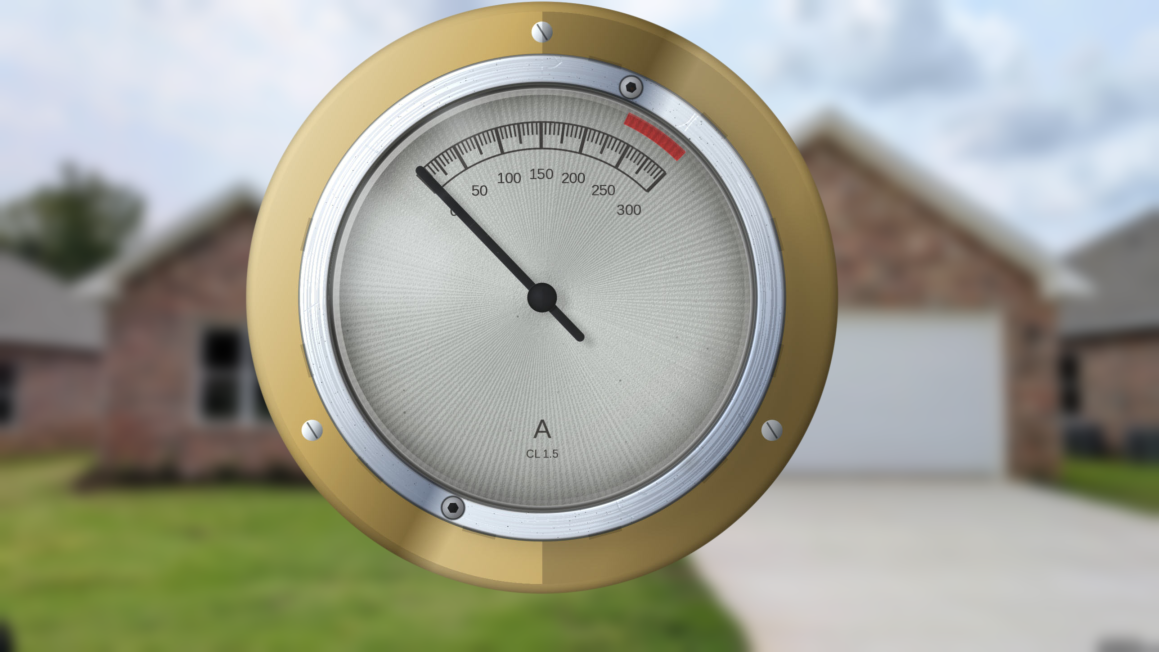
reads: 5A
